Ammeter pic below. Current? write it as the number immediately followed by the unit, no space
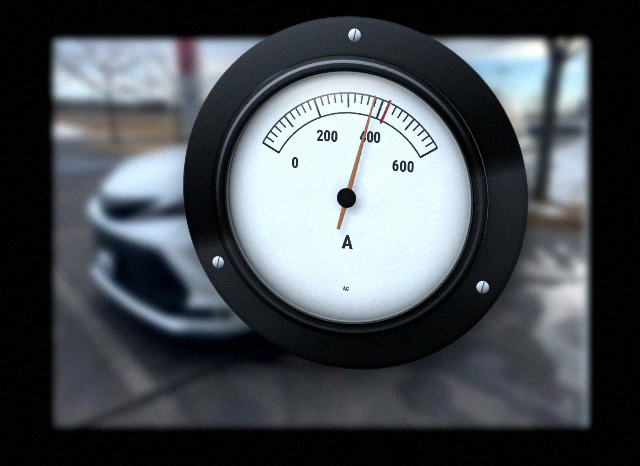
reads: 380A
